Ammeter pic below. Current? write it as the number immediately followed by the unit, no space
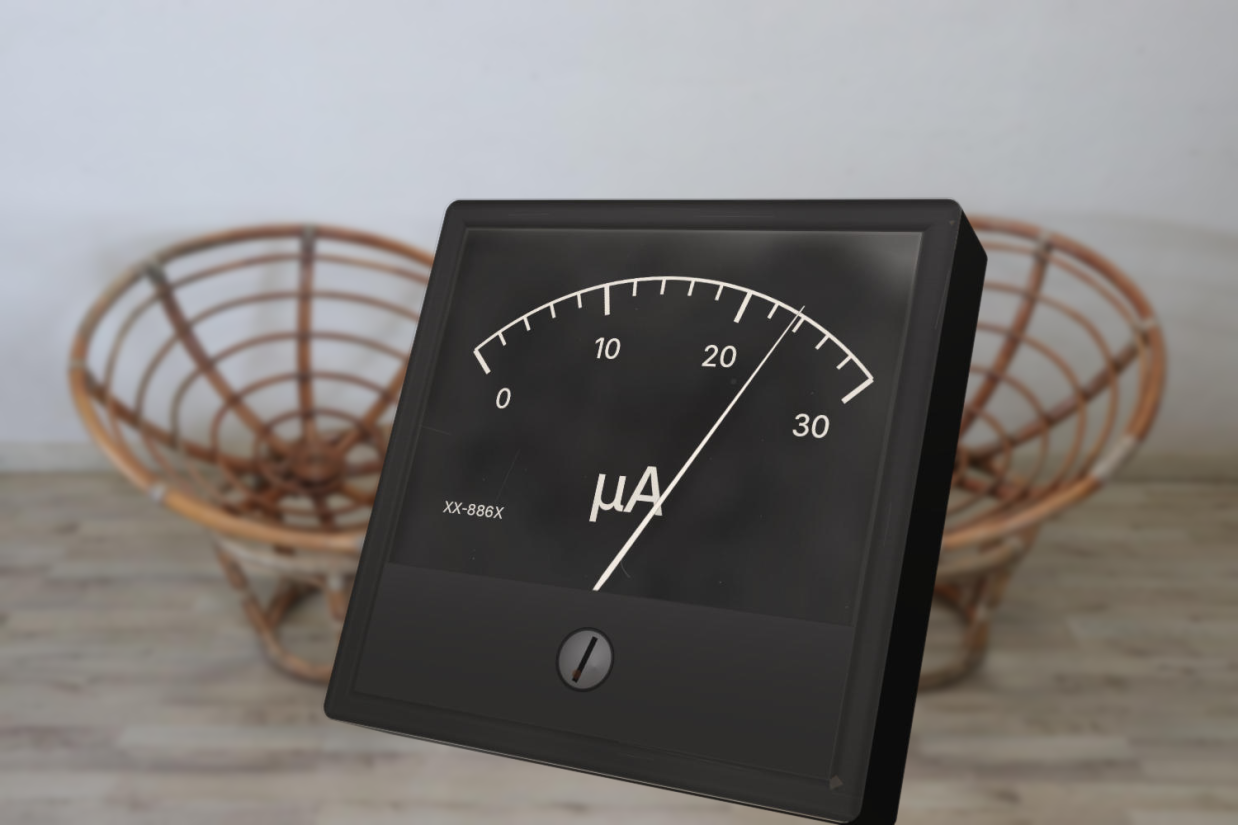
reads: 24µA
